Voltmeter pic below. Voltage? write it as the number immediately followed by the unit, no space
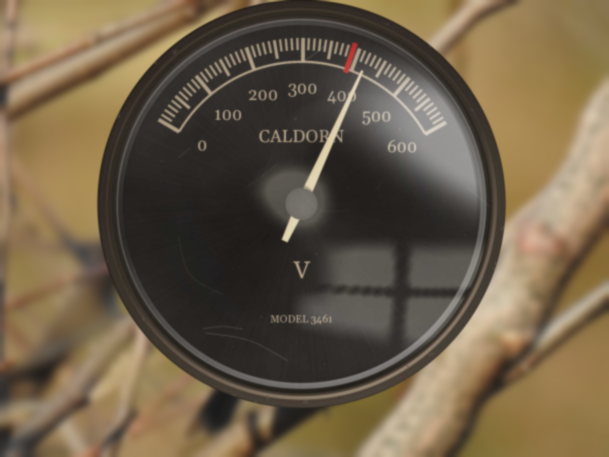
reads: 420V
